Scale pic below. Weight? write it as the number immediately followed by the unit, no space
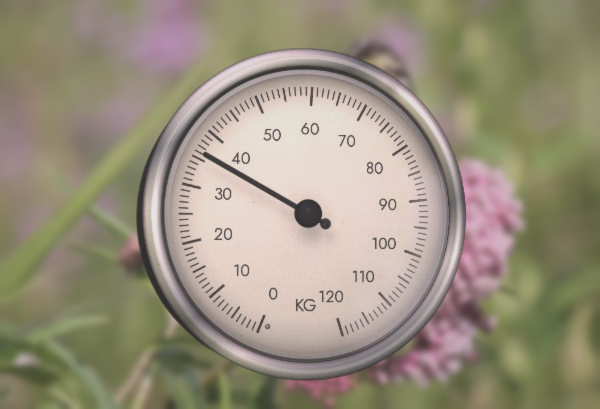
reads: 36kg
